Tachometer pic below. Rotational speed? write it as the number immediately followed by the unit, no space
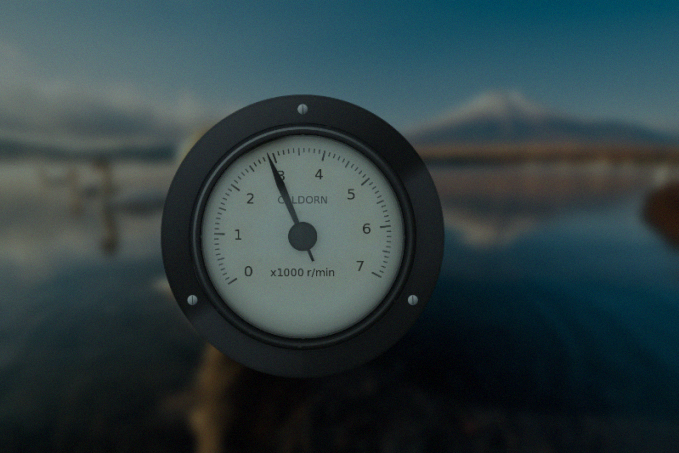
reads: 2900rpm
